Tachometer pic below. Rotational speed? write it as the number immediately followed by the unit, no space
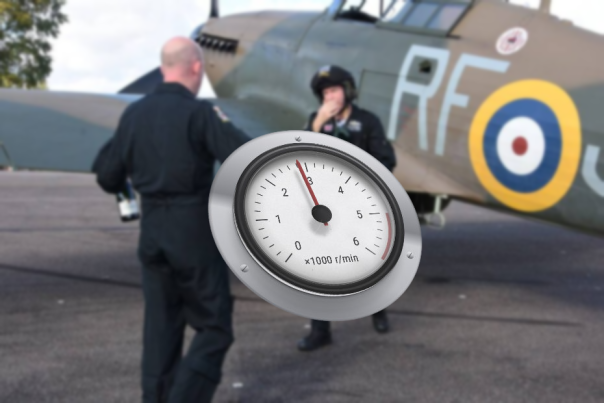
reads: 2800rpm
